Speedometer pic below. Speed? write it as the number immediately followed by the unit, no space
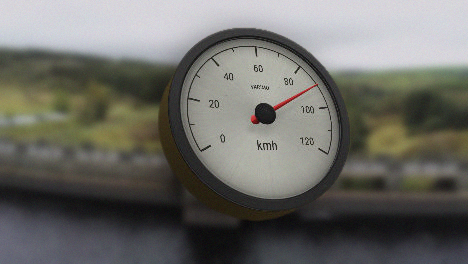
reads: 90km/h
